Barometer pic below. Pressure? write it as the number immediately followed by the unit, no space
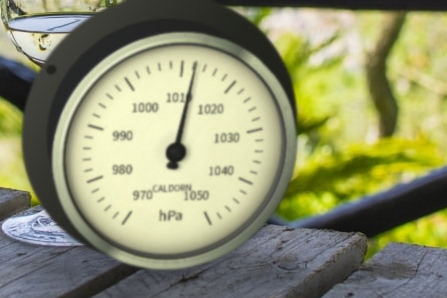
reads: 1012hPa
